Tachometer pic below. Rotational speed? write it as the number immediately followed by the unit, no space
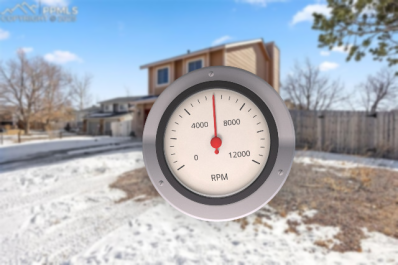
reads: 6000rpm
